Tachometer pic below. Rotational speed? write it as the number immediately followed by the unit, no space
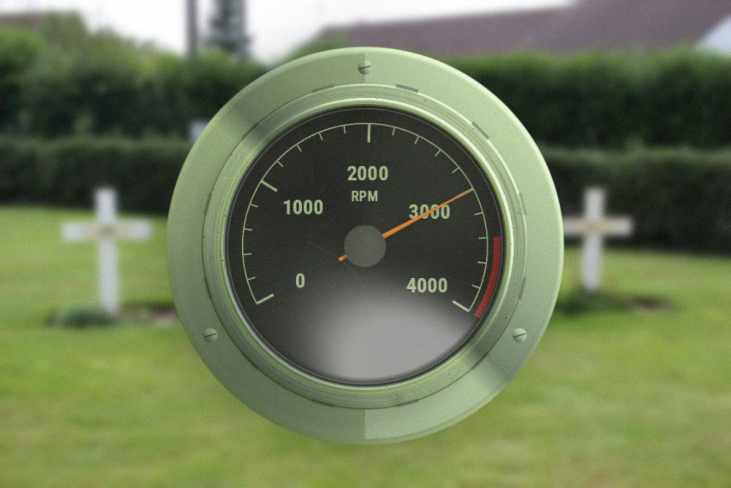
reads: 3000rpm
